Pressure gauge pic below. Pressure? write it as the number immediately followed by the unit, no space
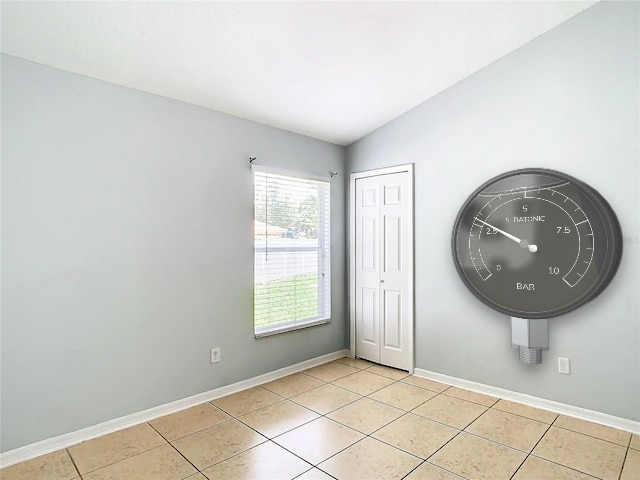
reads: 2.75bar
